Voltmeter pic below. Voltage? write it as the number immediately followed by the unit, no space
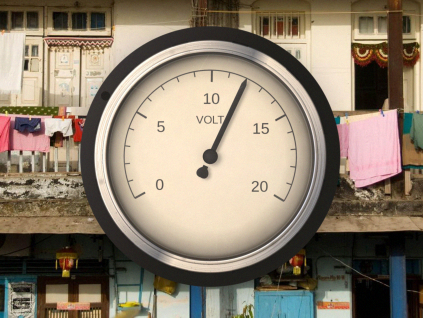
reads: 12V
